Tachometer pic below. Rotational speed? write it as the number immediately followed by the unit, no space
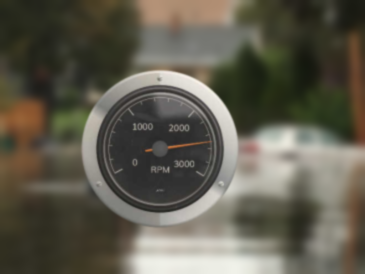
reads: 2500rpm
